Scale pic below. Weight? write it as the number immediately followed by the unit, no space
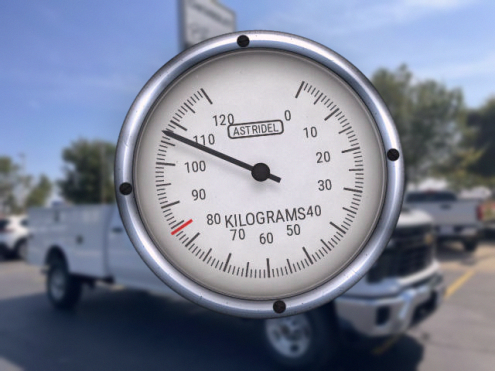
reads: 107kg
